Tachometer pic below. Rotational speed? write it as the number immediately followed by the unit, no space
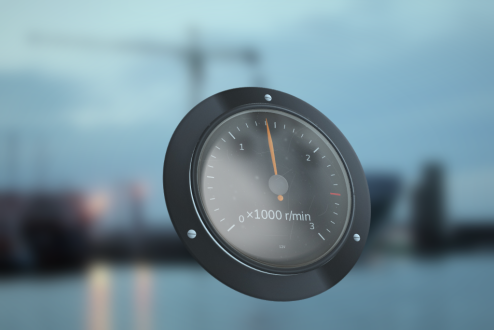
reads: 1400rpm
